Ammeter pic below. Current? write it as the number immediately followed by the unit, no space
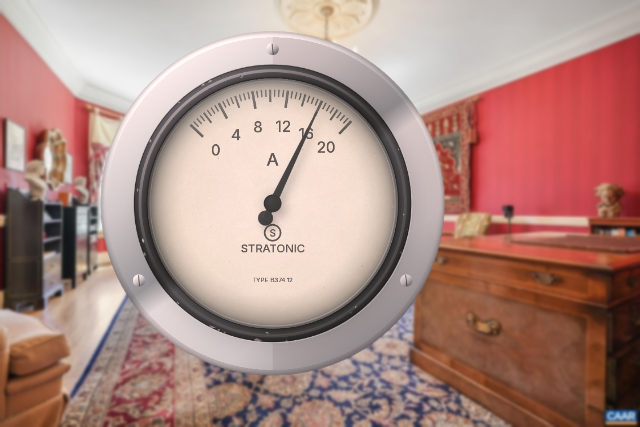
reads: 16A
